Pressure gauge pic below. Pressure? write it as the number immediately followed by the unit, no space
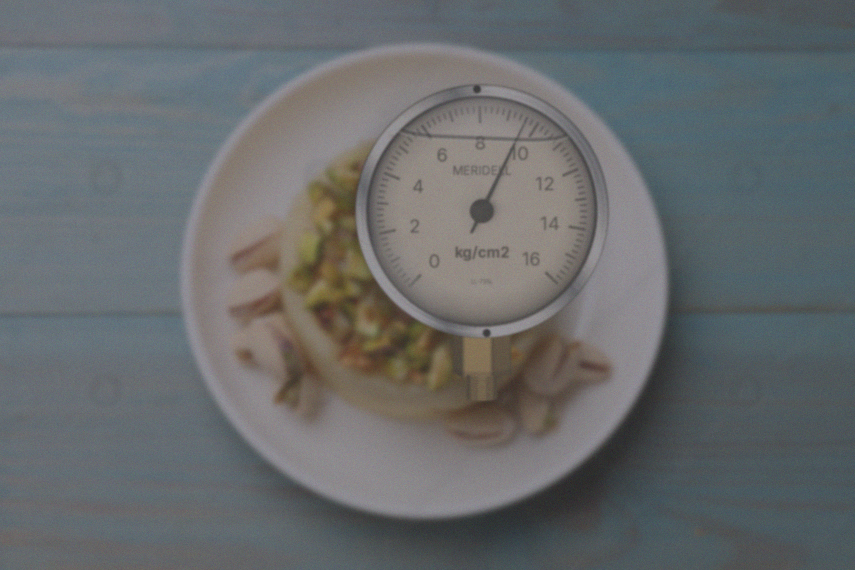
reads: 9.6kg/cm²
